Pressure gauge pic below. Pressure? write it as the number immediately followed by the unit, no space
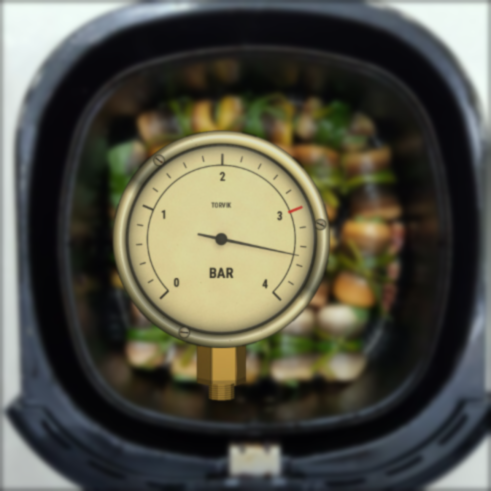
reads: 3.5bar
